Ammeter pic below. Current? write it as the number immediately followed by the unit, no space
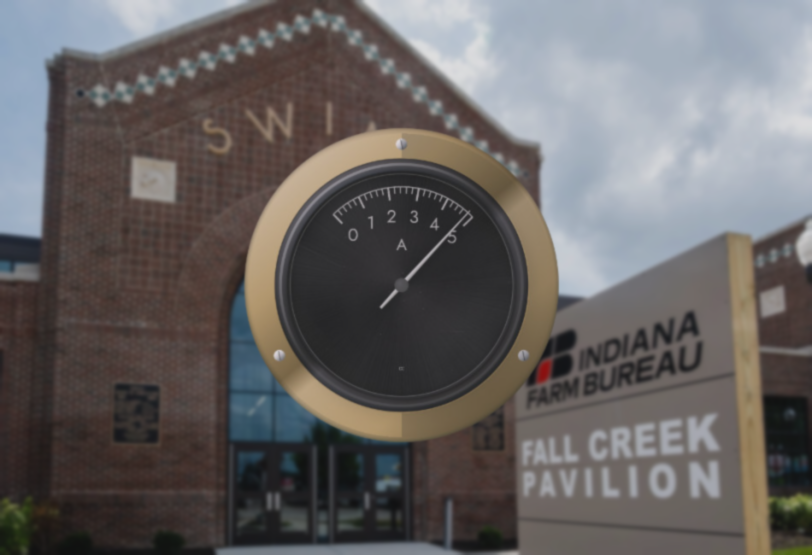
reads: 4.8A
